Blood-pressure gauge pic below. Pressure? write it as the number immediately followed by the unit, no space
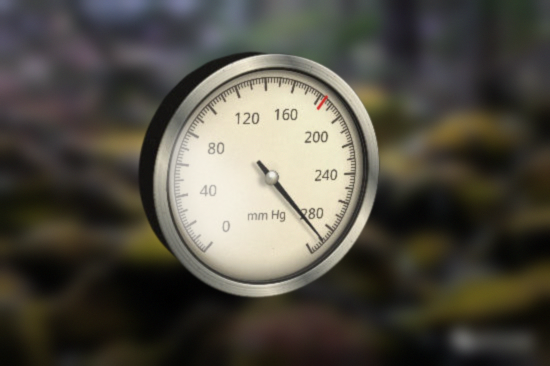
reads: 290mmHg
